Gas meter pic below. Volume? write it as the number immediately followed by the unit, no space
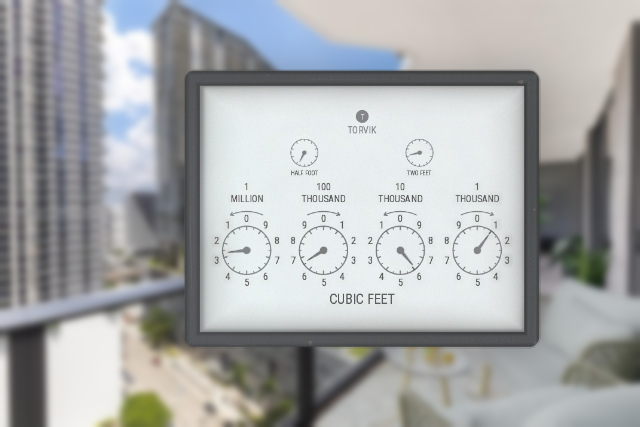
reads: 266100ft³
